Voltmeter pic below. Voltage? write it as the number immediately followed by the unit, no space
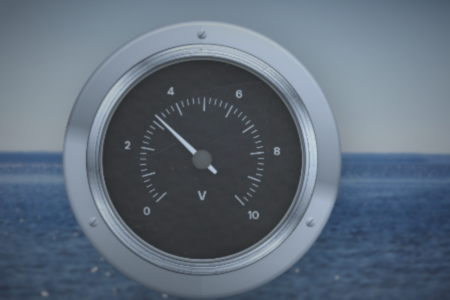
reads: 3.2V
